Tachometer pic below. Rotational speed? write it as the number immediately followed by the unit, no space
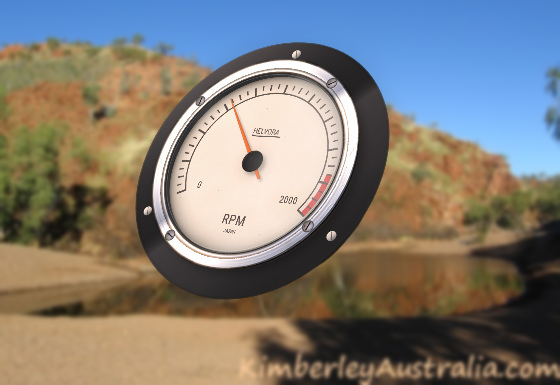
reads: 650rpm
